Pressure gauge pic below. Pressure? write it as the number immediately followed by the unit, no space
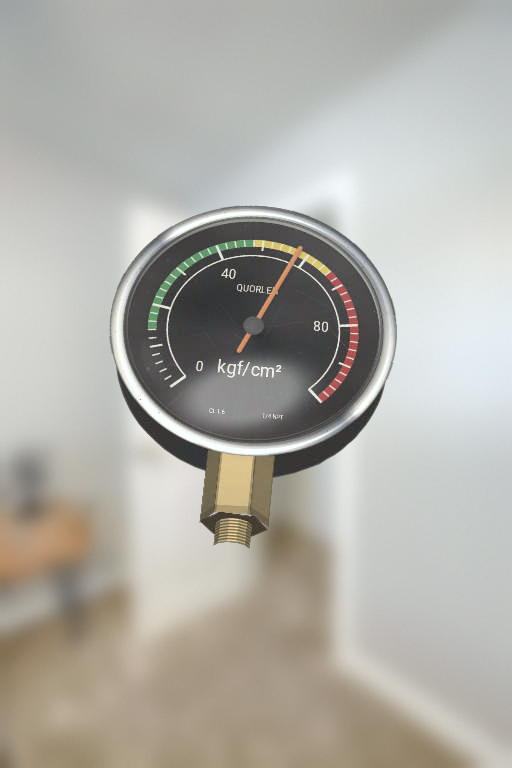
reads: 58kg/cm²
